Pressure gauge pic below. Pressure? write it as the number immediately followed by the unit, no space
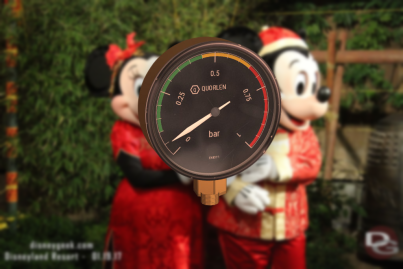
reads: 0.05bar
